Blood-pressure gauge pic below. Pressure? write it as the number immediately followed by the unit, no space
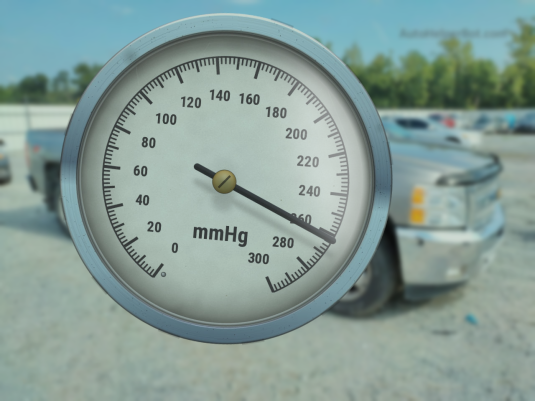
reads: 262mmHg
